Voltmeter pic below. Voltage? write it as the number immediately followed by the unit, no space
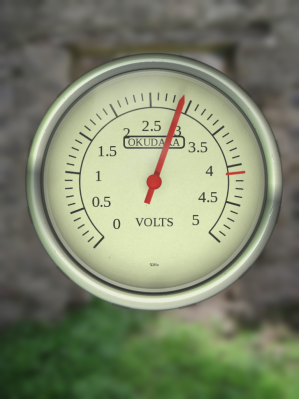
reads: 2.9V
